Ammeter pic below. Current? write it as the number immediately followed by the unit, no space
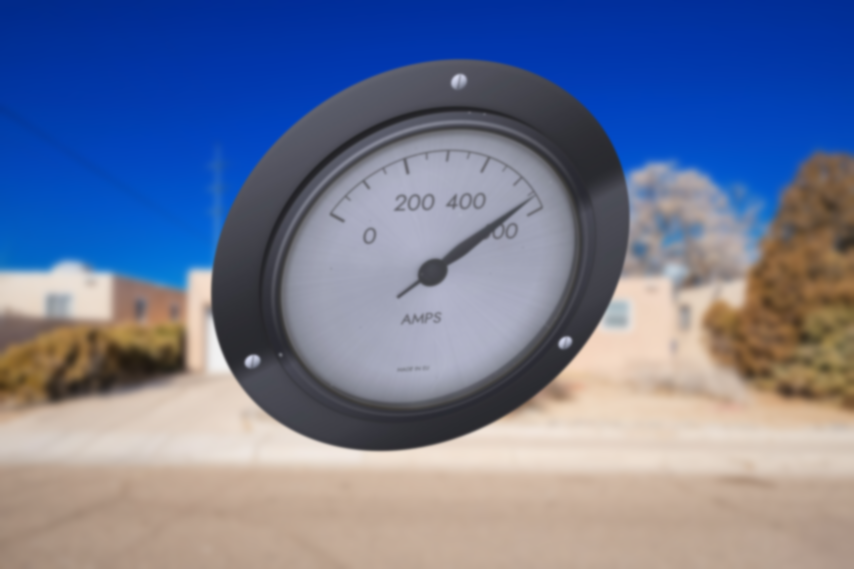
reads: 550A
